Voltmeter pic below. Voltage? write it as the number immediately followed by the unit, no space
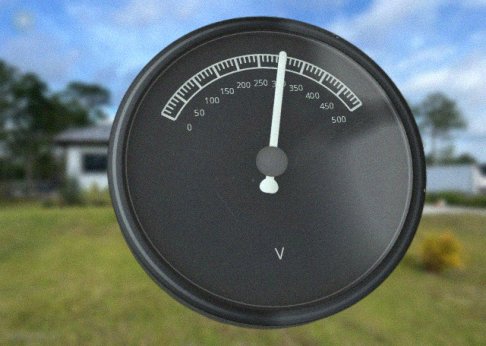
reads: 300V
